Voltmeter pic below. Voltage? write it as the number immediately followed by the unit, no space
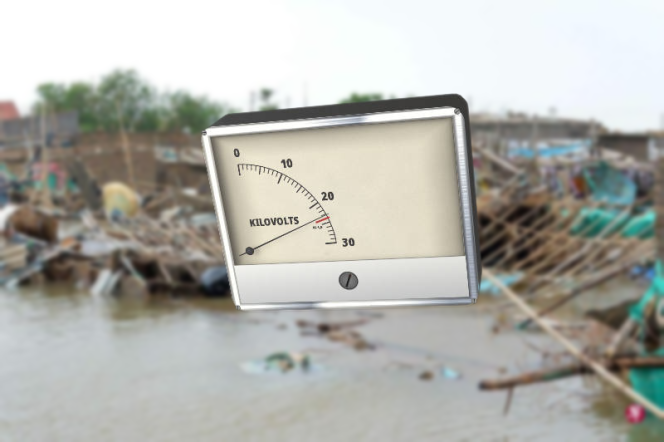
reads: 23kV
